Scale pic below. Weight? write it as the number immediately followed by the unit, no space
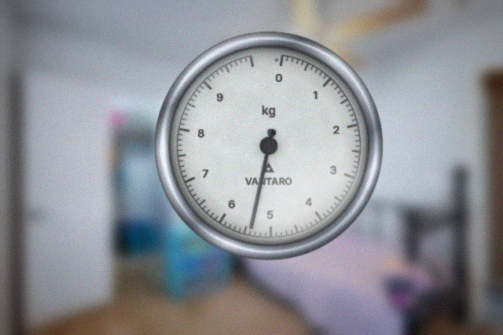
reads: 5.4kg
